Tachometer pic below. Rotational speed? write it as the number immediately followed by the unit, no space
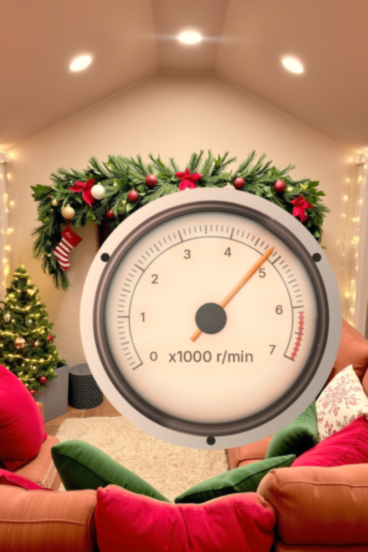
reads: 4800rpm
